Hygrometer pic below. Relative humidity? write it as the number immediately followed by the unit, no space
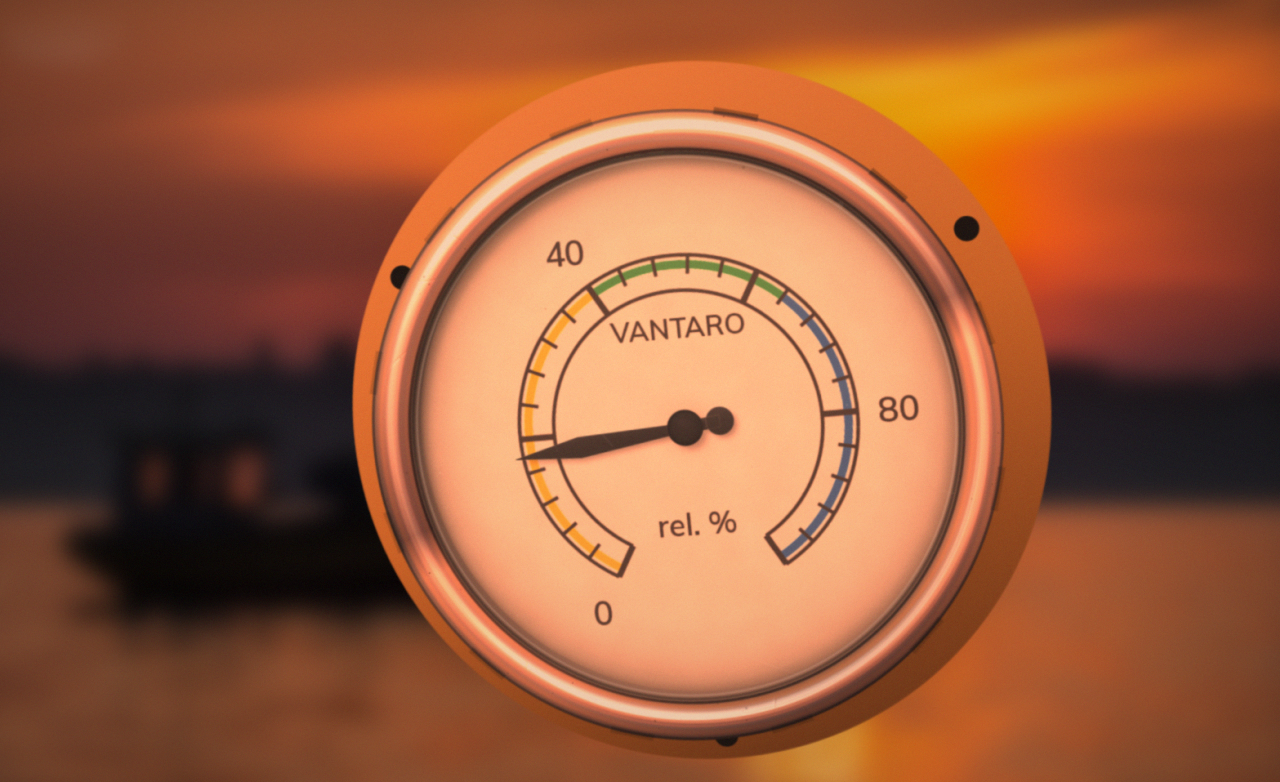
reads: 18%
